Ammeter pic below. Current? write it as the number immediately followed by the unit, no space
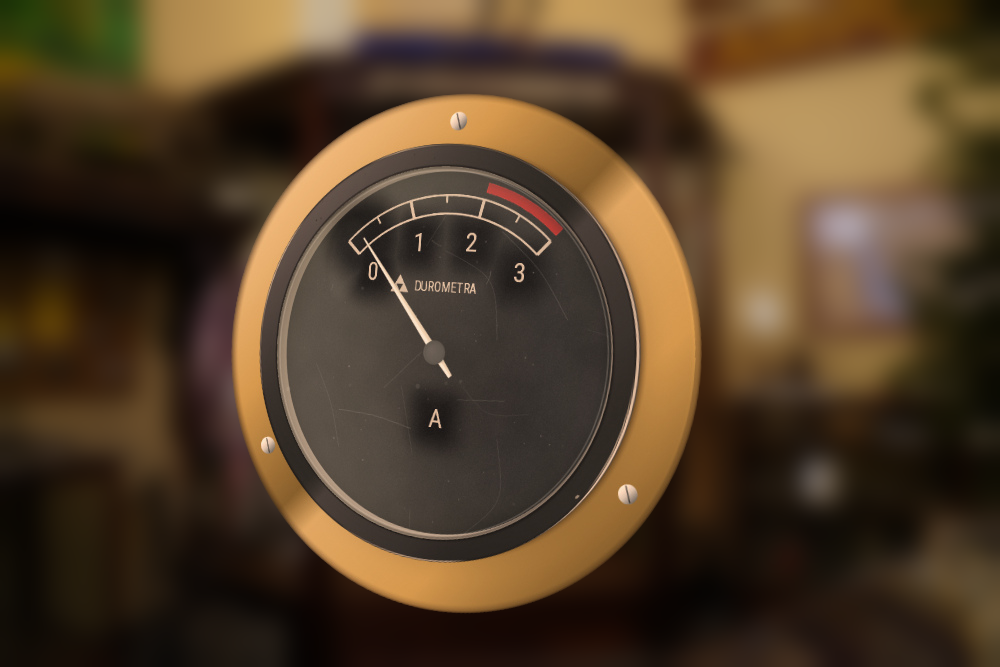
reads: 0.25A
